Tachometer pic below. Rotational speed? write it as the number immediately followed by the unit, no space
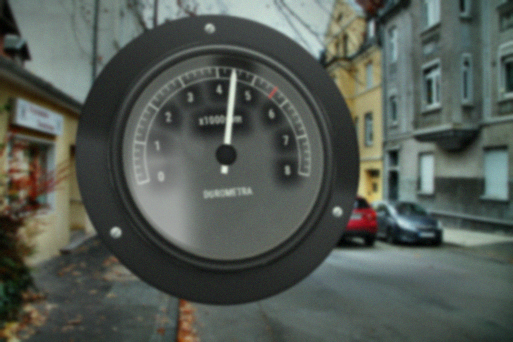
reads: 4400rpm
